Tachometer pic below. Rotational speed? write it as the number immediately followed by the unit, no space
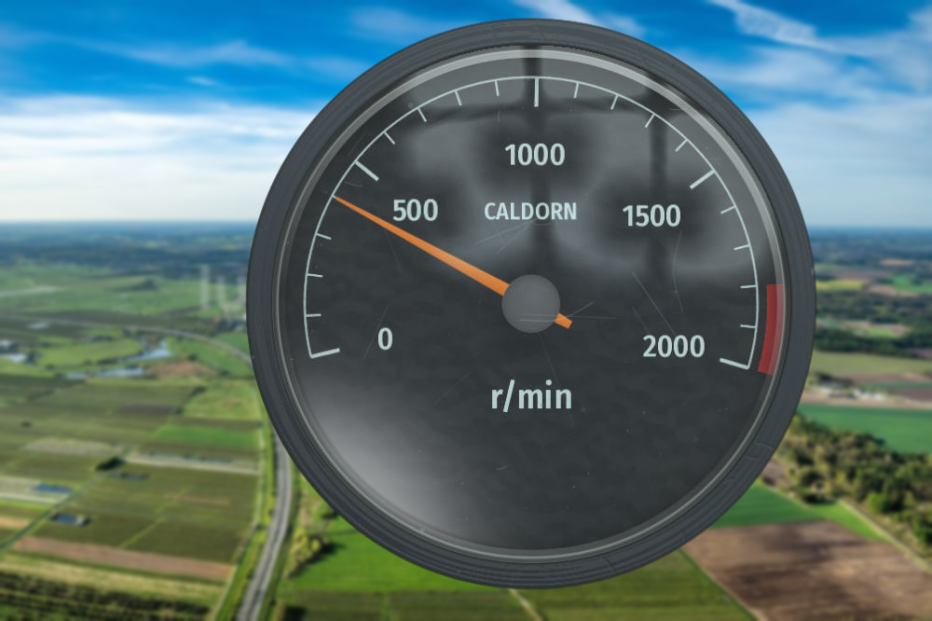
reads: 400rpm
